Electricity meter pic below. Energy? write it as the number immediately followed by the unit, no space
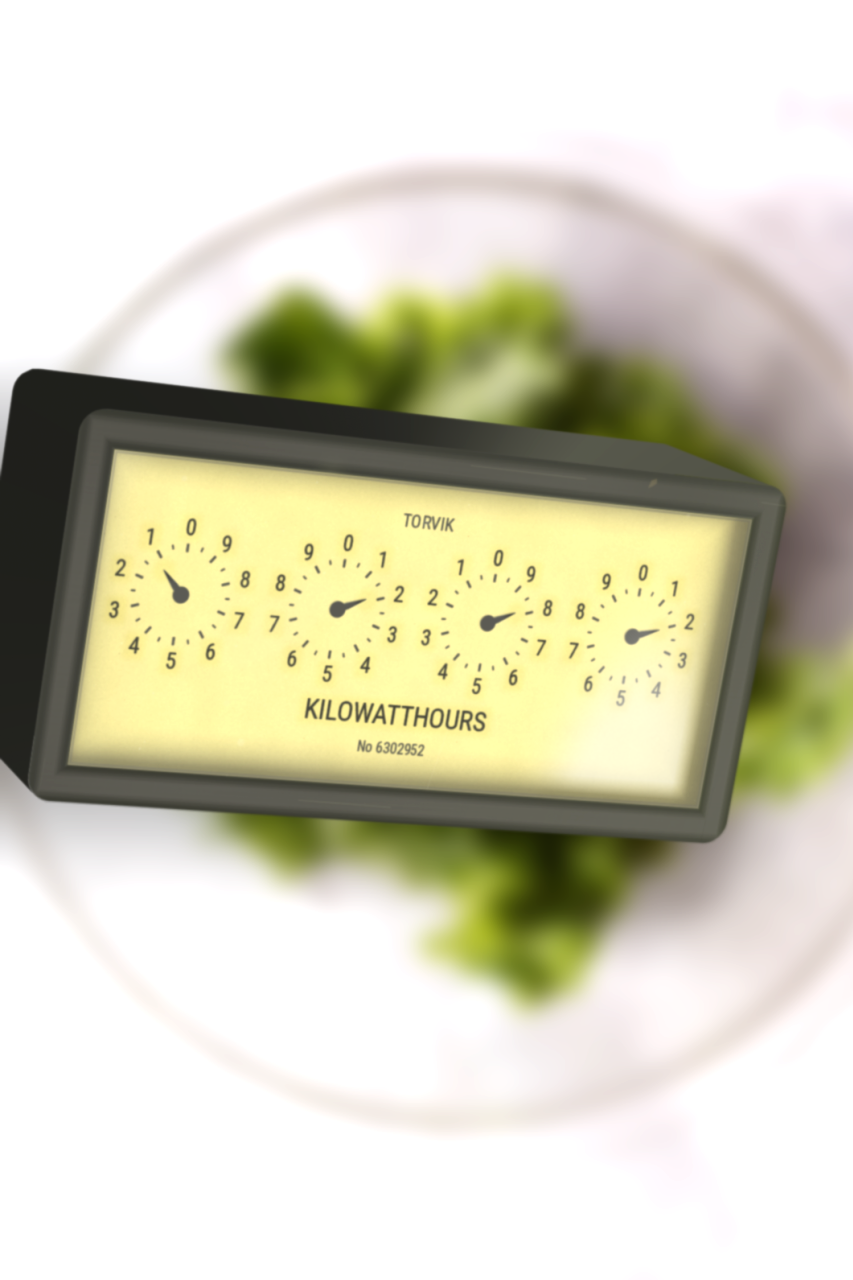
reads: 1182kWh
